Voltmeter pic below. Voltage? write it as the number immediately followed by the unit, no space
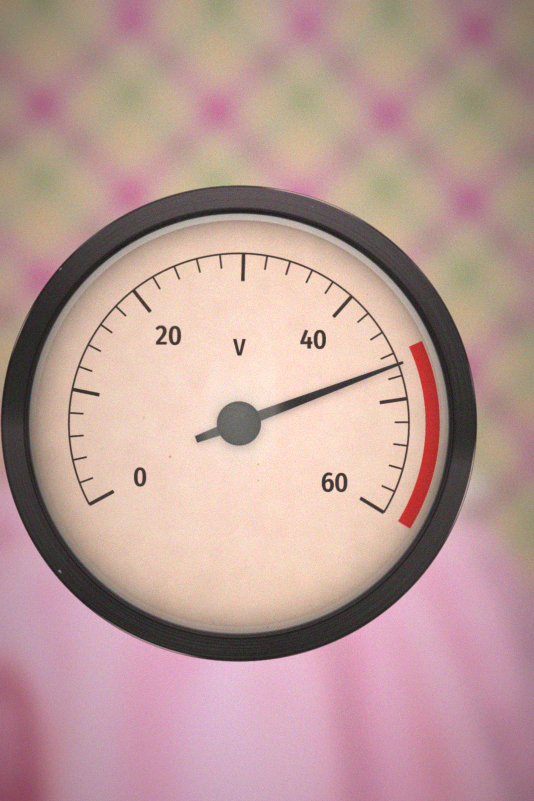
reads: 47V
